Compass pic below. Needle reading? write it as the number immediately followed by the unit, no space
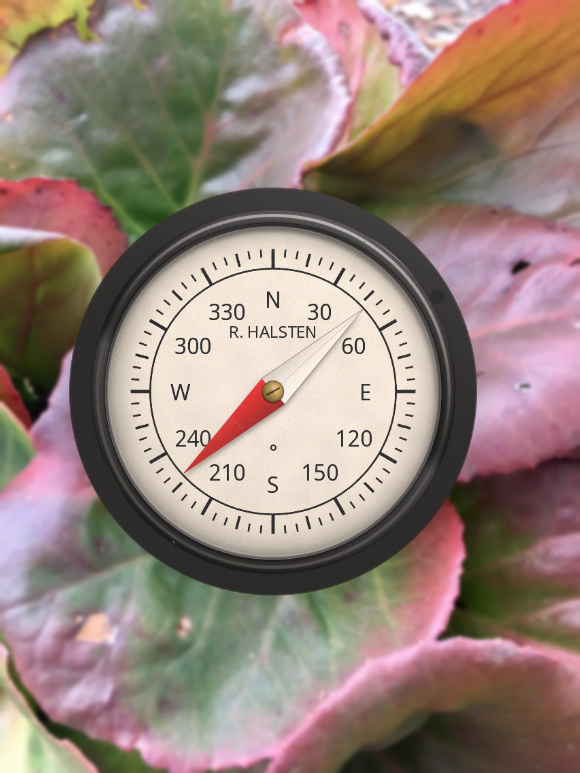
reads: 227.5°
